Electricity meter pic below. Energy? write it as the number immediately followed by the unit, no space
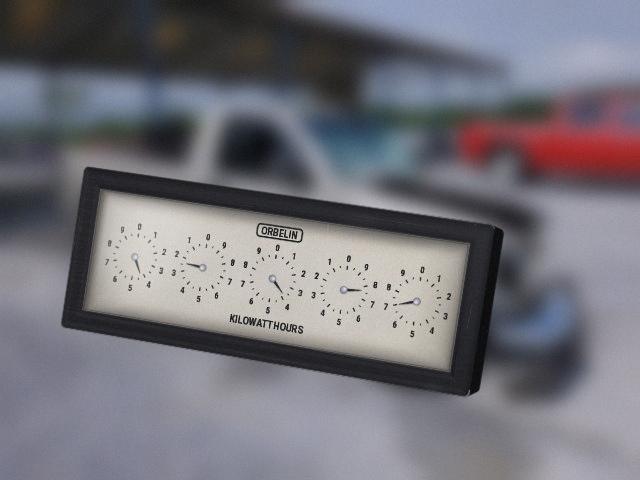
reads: 42377kWh
